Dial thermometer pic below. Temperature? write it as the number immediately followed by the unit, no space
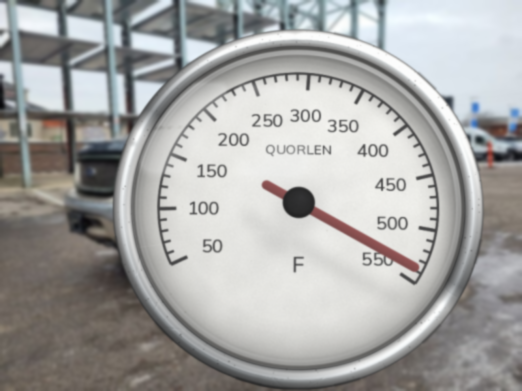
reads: 540°F
